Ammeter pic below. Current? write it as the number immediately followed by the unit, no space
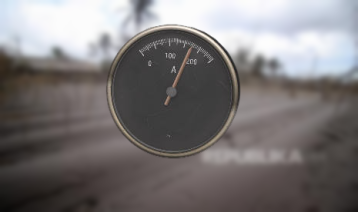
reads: 175A
